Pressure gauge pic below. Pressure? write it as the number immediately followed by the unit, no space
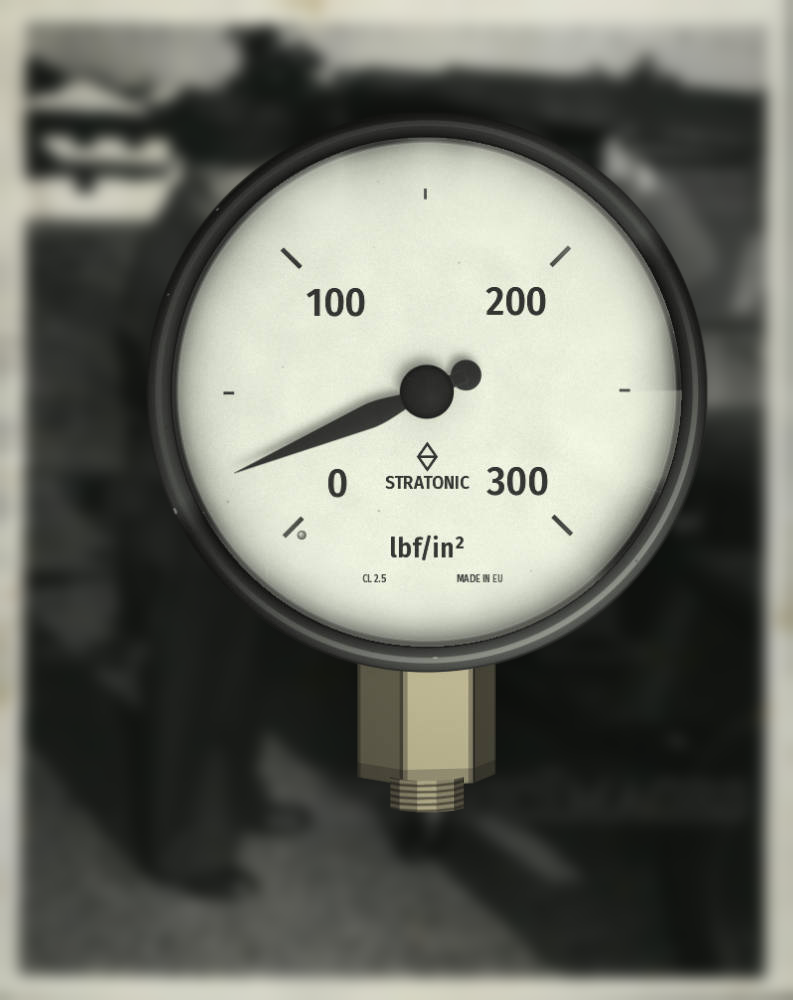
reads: 25psi
